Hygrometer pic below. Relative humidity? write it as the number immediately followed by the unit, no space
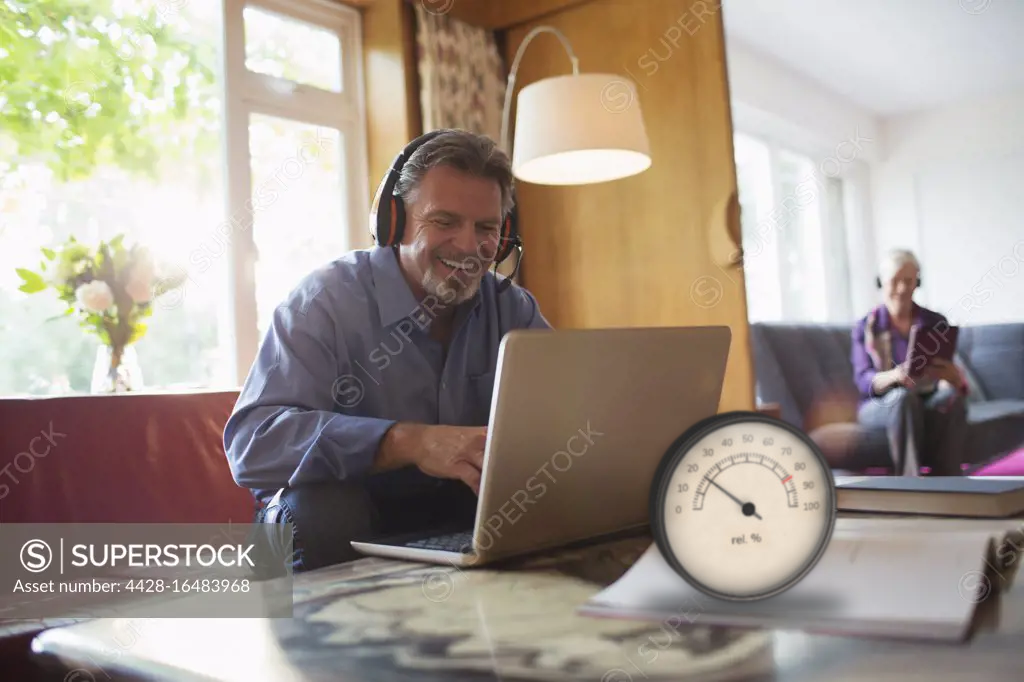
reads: 20%
